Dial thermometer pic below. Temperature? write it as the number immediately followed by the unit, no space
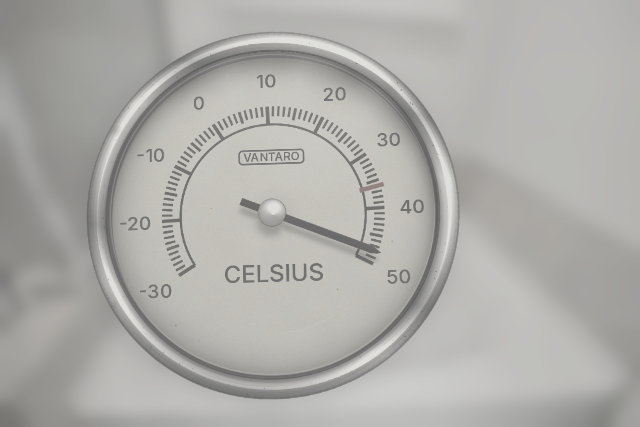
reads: 48°C
